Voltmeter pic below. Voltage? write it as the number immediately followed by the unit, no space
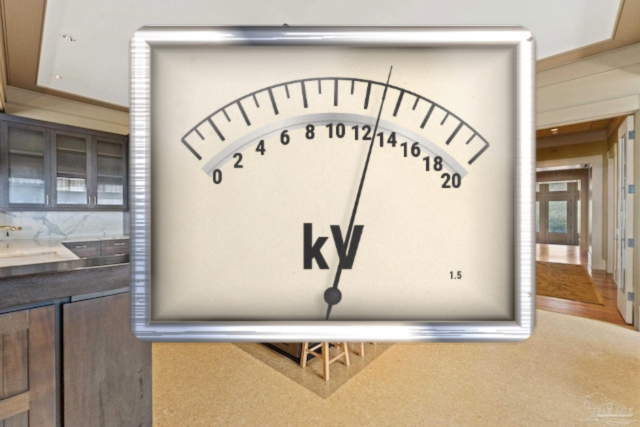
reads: 13kV
